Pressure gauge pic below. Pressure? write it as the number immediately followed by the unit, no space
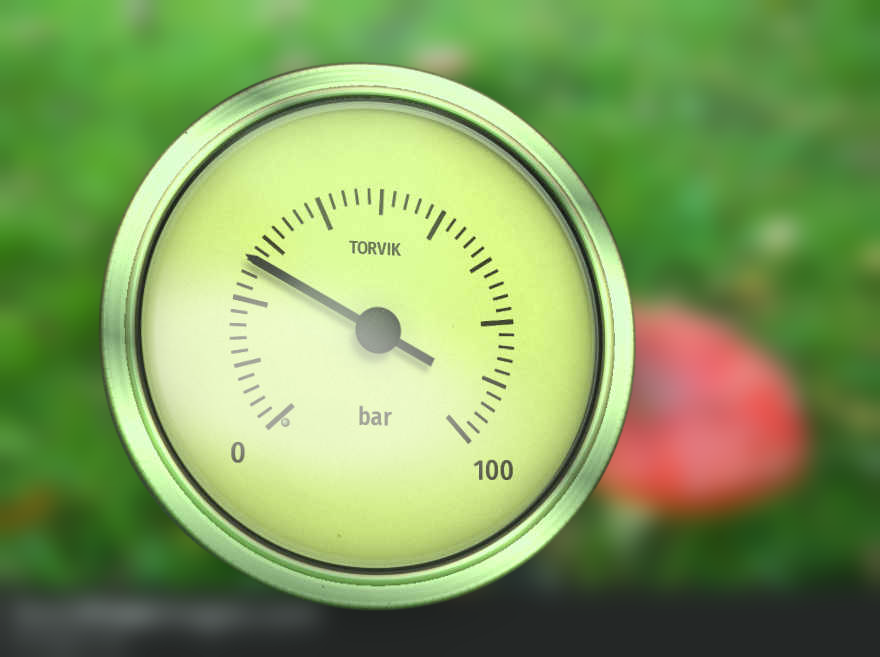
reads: 26bar
